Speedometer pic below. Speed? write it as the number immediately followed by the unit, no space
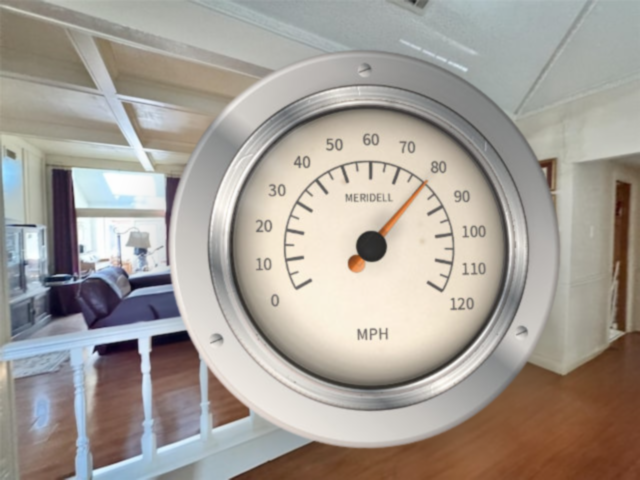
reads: 80mph
